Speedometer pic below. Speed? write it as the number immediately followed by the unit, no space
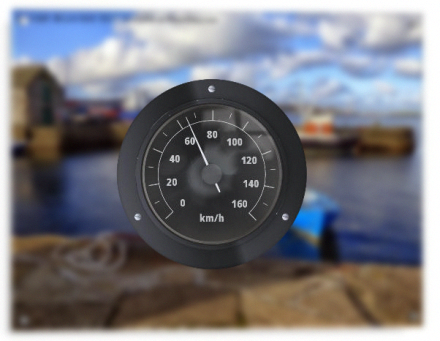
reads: 65km/h
